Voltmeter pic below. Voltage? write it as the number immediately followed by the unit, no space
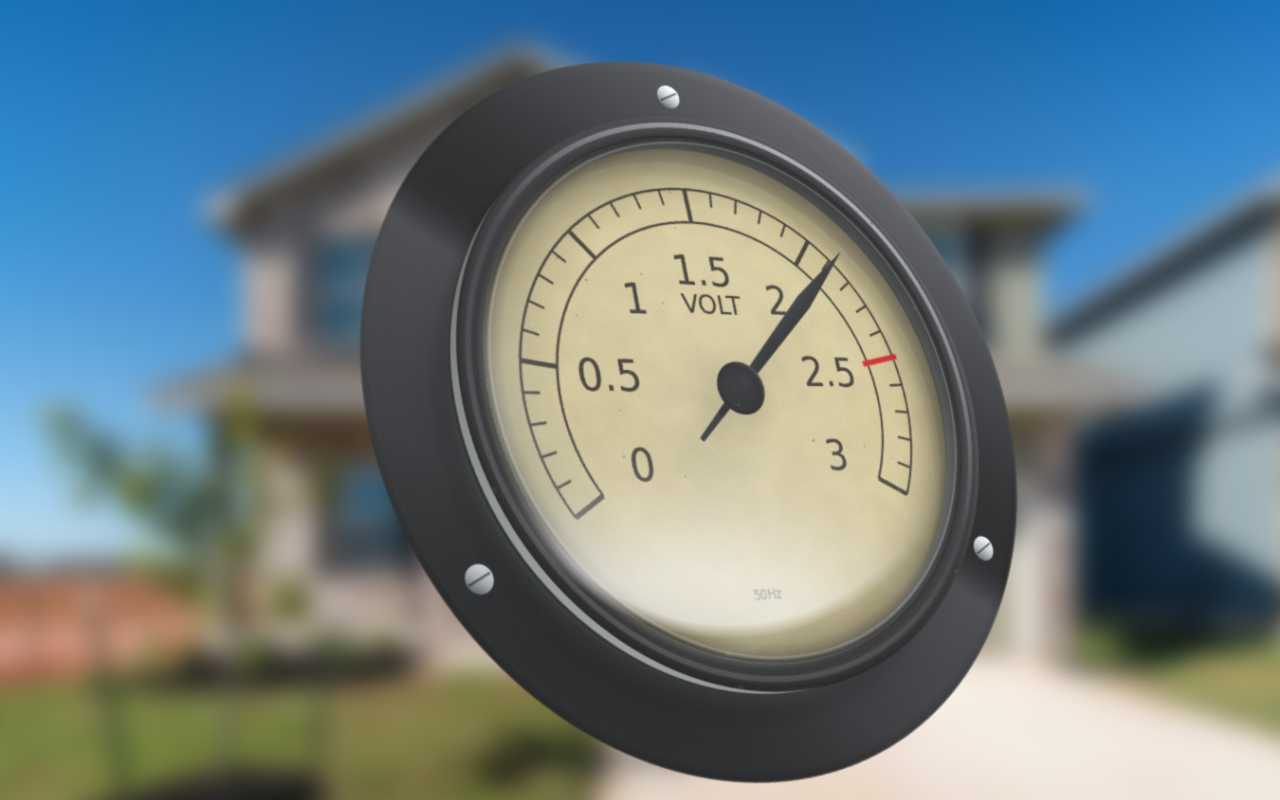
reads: 2.1V
